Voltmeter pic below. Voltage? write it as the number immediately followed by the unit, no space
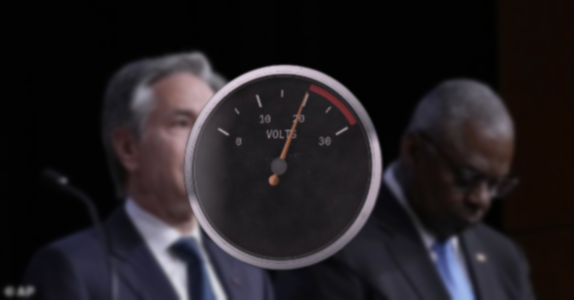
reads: 20V
